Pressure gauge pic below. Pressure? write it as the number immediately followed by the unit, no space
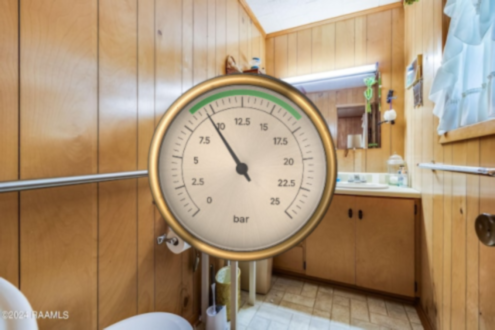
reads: 9.5bar
